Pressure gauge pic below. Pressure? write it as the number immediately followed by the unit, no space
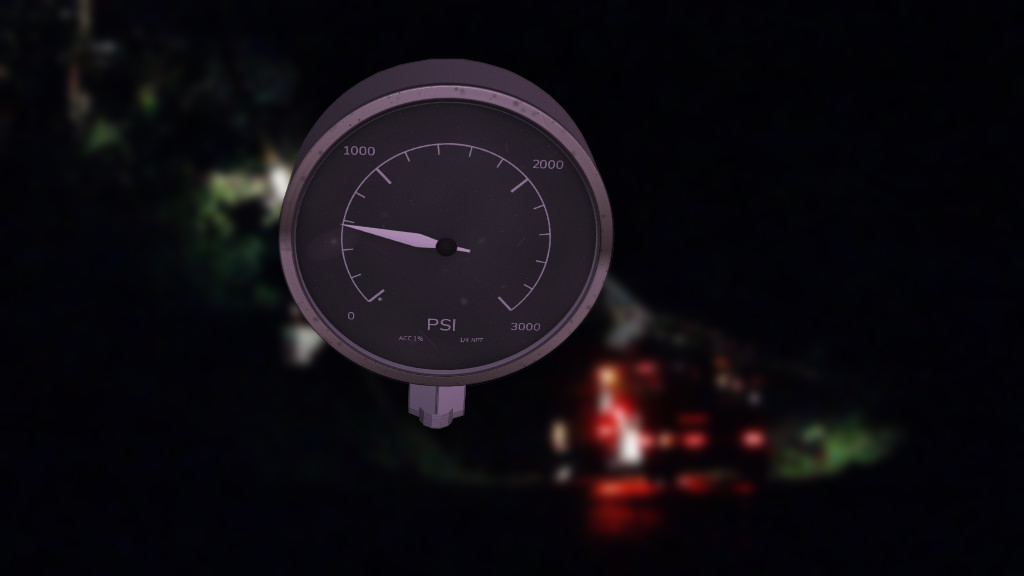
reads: 600psi
